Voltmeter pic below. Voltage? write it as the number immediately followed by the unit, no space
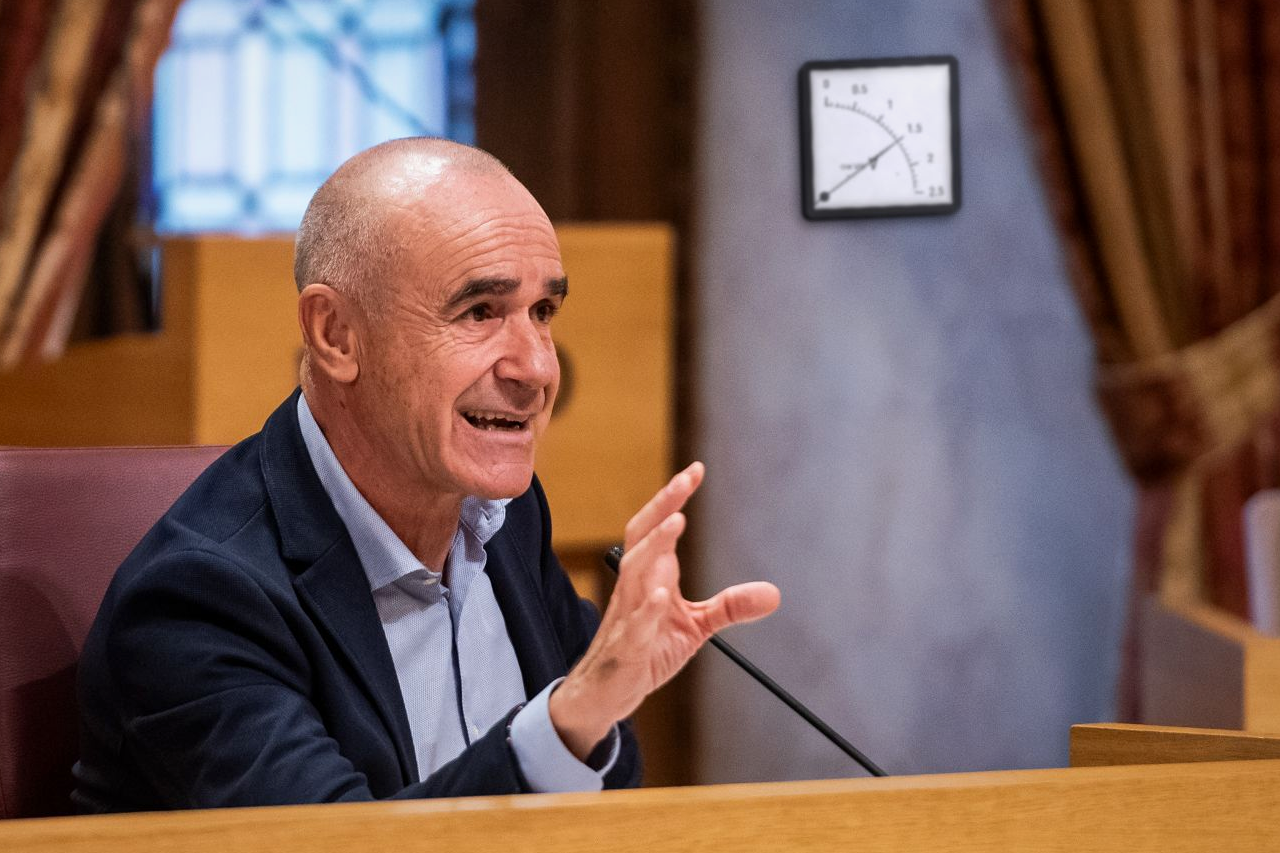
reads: 1.5V
